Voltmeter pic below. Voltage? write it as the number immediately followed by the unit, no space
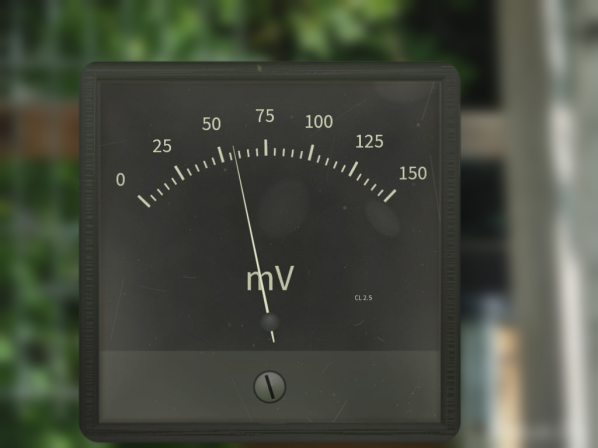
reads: 57.5mV
